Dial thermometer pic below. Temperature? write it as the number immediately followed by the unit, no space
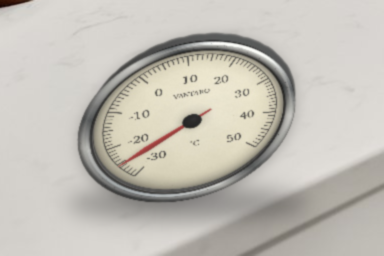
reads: -25°C
